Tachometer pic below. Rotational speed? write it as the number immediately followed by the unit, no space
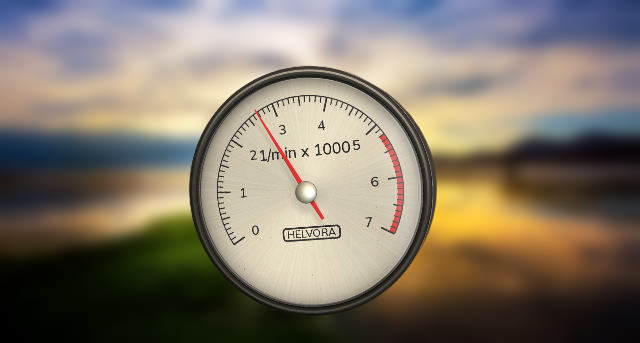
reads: 2700rpm
